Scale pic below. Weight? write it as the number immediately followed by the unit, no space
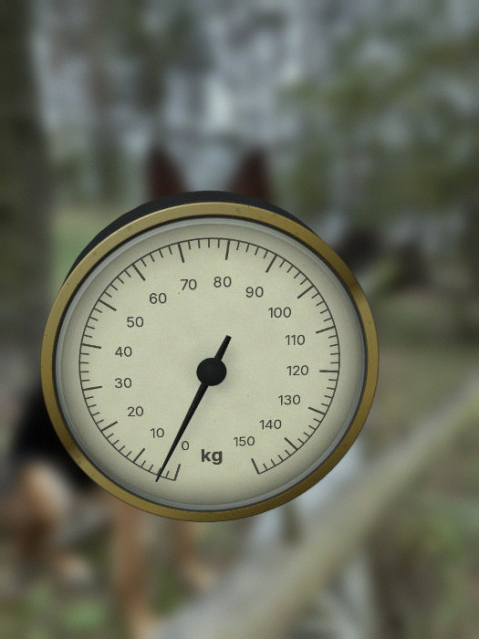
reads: 4kg
